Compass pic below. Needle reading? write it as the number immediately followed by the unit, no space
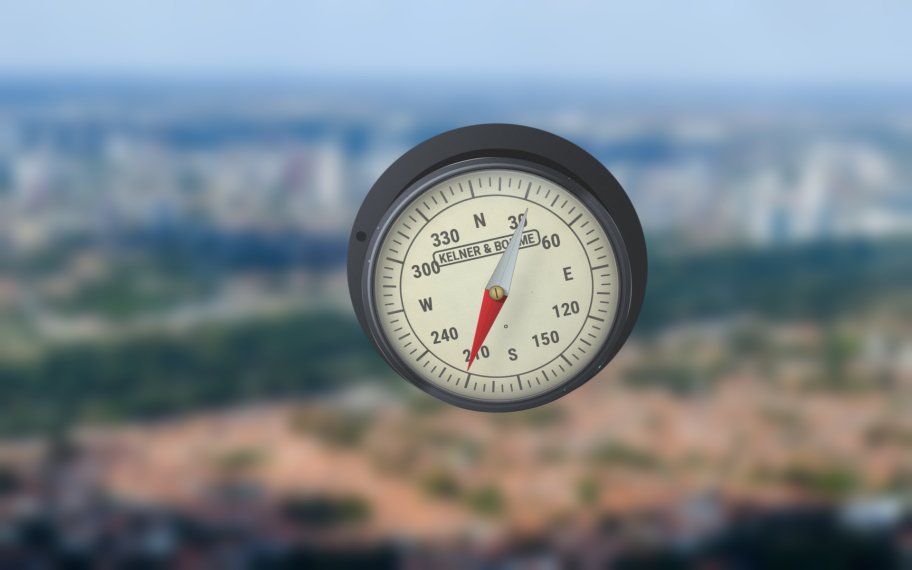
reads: 212.5°
